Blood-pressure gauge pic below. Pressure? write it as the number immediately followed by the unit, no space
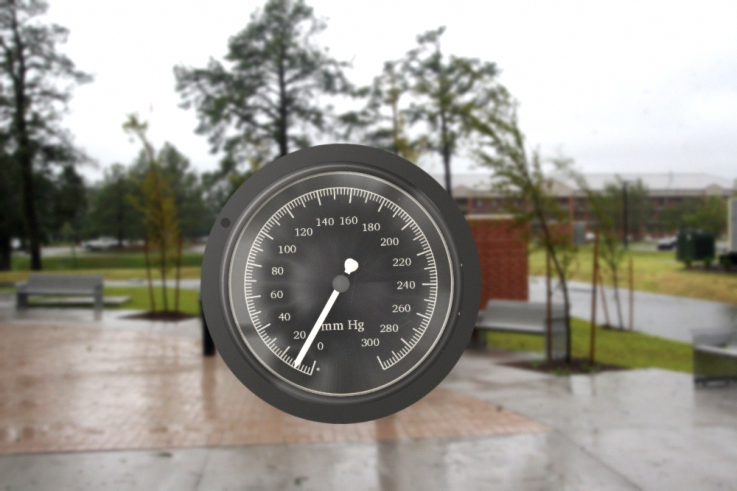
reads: 10mmHg
